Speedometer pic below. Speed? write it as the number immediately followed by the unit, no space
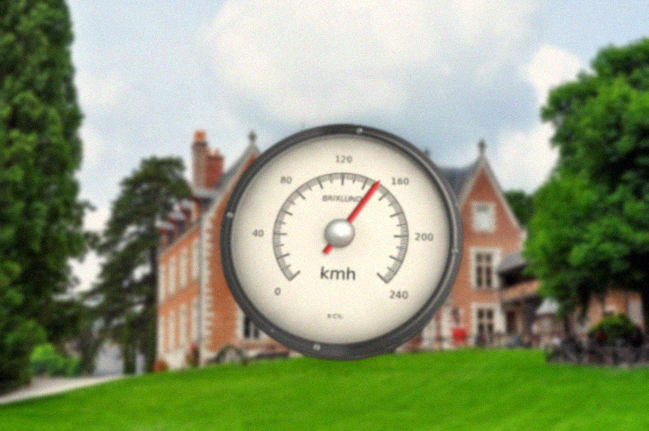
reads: 150km/h
